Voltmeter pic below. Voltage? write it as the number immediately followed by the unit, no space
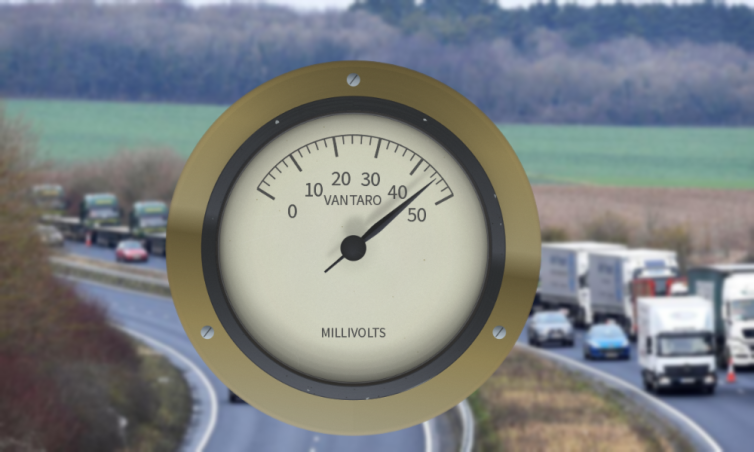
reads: 45mV
